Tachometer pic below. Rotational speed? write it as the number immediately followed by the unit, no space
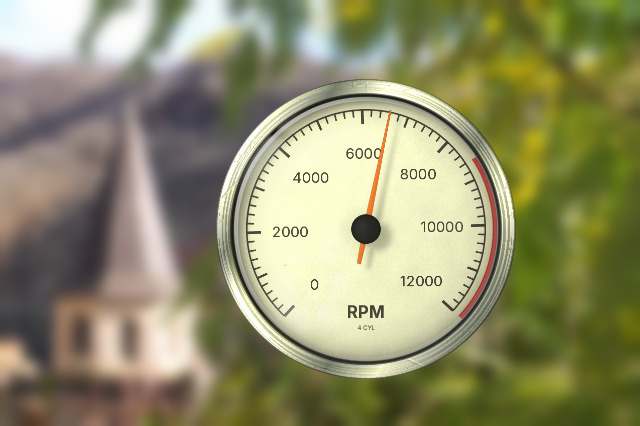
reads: 6600rpm
